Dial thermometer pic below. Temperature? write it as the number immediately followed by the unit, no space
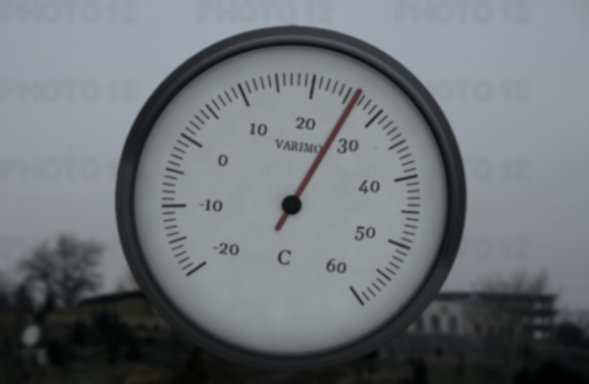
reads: 26°C
